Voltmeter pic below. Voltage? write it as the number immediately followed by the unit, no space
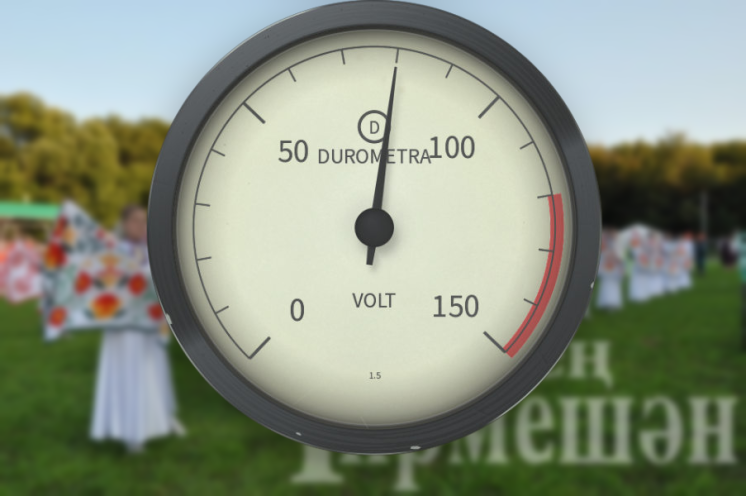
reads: 80V
